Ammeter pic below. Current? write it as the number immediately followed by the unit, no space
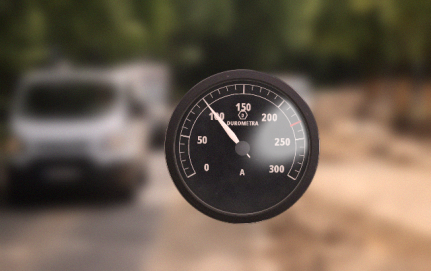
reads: 100A
